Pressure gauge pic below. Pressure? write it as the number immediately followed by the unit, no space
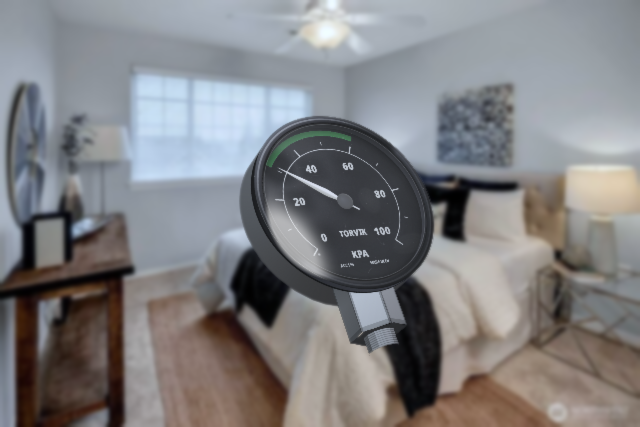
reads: 30kPa
